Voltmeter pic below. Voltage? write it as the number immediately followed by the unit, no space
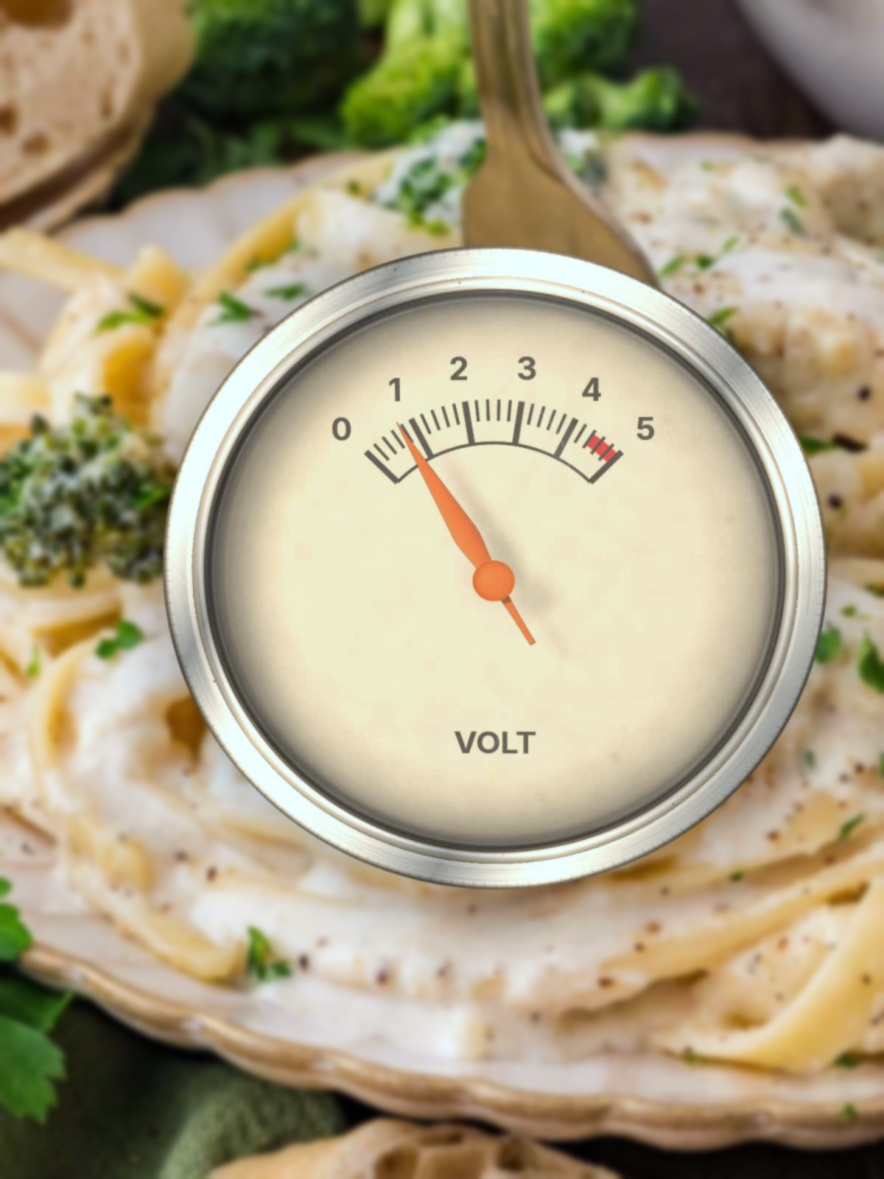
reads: 0.8V
